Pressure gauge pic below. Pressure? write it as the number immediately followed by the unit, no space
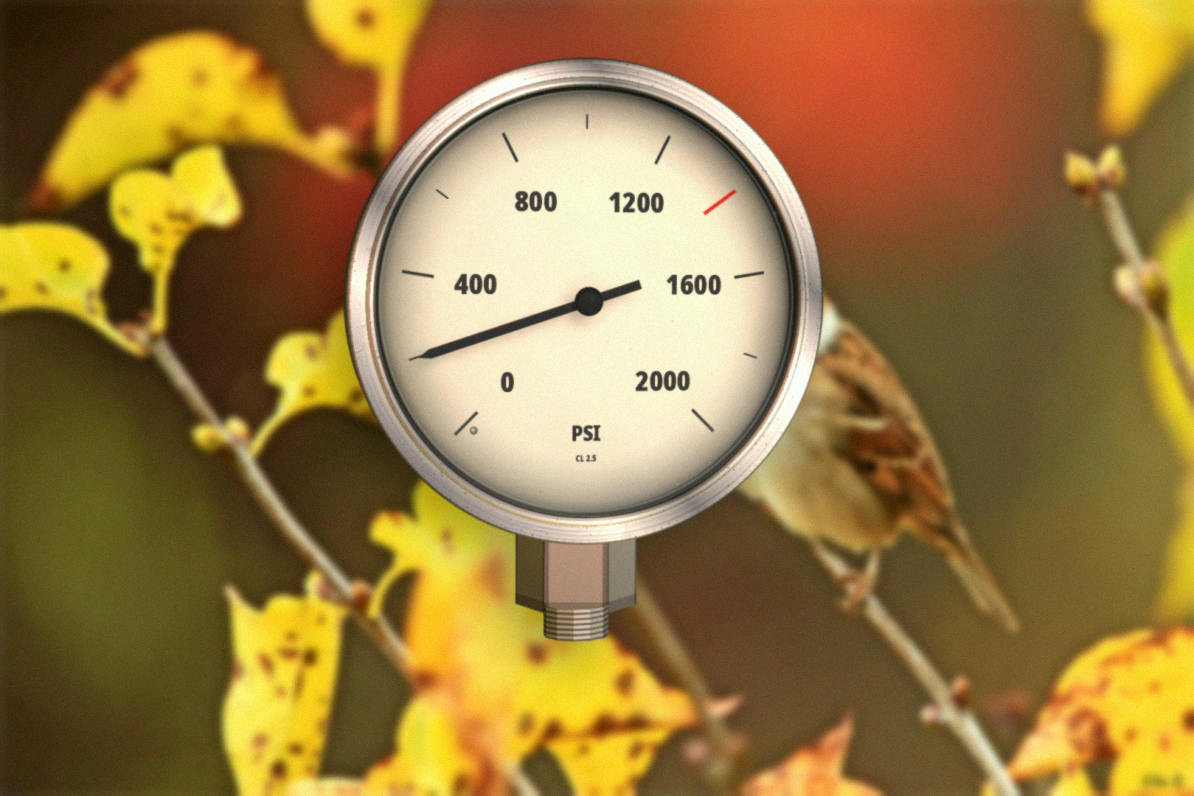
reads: 200psi
